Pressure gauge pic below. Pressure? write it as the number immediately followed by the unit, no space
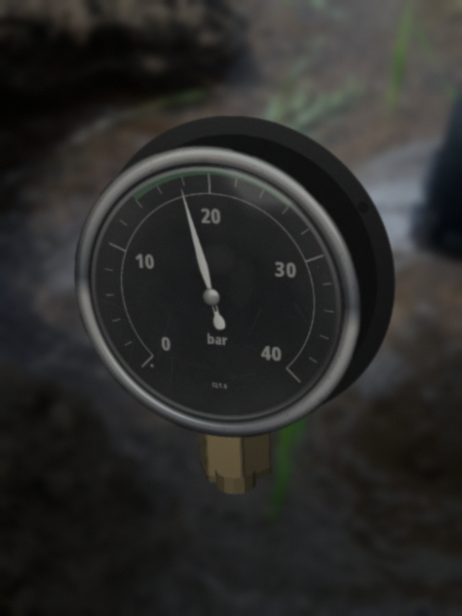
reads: 18bar
